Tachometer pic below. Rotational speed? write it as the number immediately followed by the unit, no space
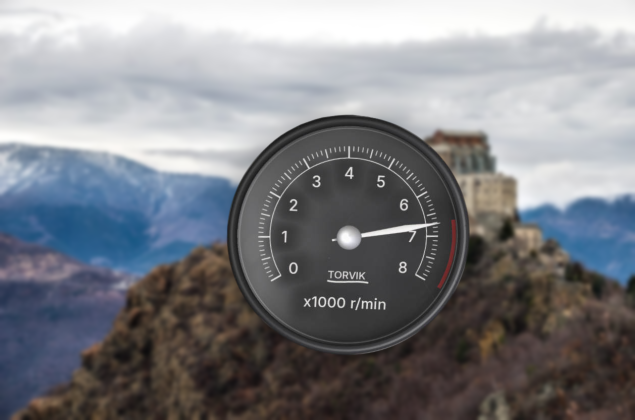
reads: 6700rpm
